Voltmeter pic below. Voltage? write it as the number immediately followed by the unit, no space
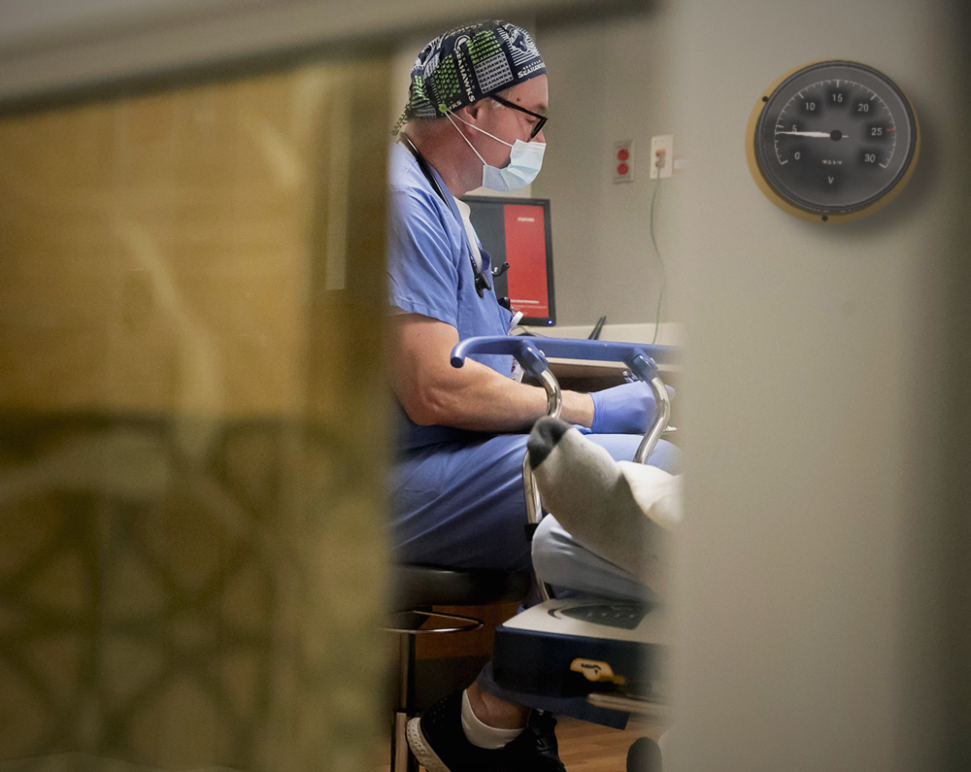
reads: 4V
